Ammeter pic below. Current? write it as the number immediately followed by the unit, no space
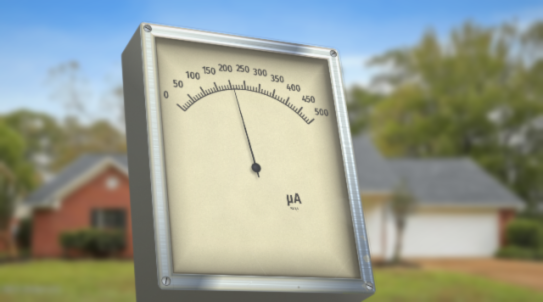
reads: 200µA
